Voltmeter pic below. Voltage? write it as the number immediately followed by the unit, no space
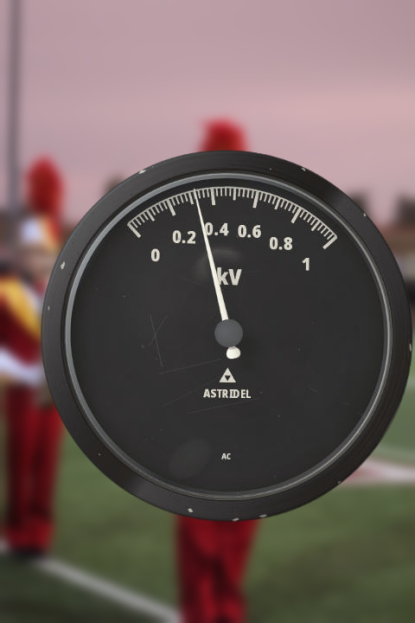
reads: 0.32kV
